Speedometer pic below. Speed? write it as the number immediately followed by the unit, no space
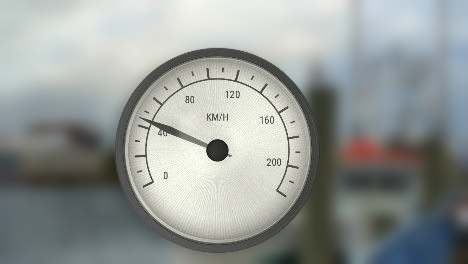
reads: 45km/h
